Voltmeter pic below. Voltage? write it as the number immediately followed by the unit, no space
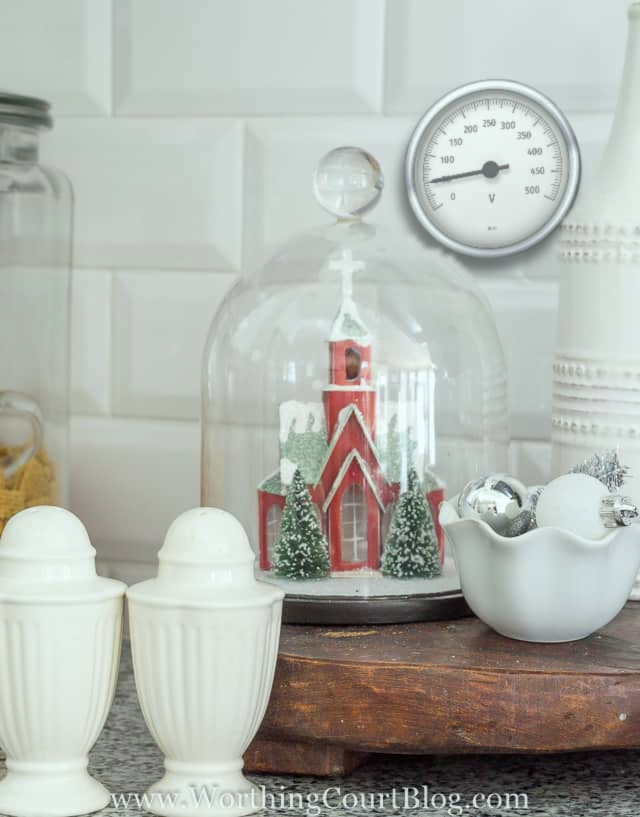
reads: 50V
